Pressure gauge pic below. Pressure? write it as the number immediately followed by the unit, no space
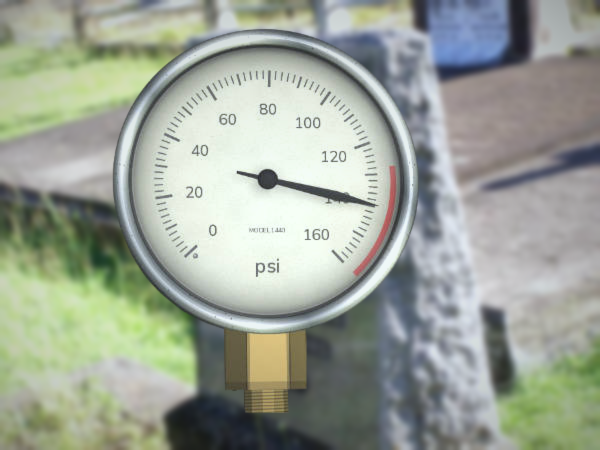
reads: 140psi
